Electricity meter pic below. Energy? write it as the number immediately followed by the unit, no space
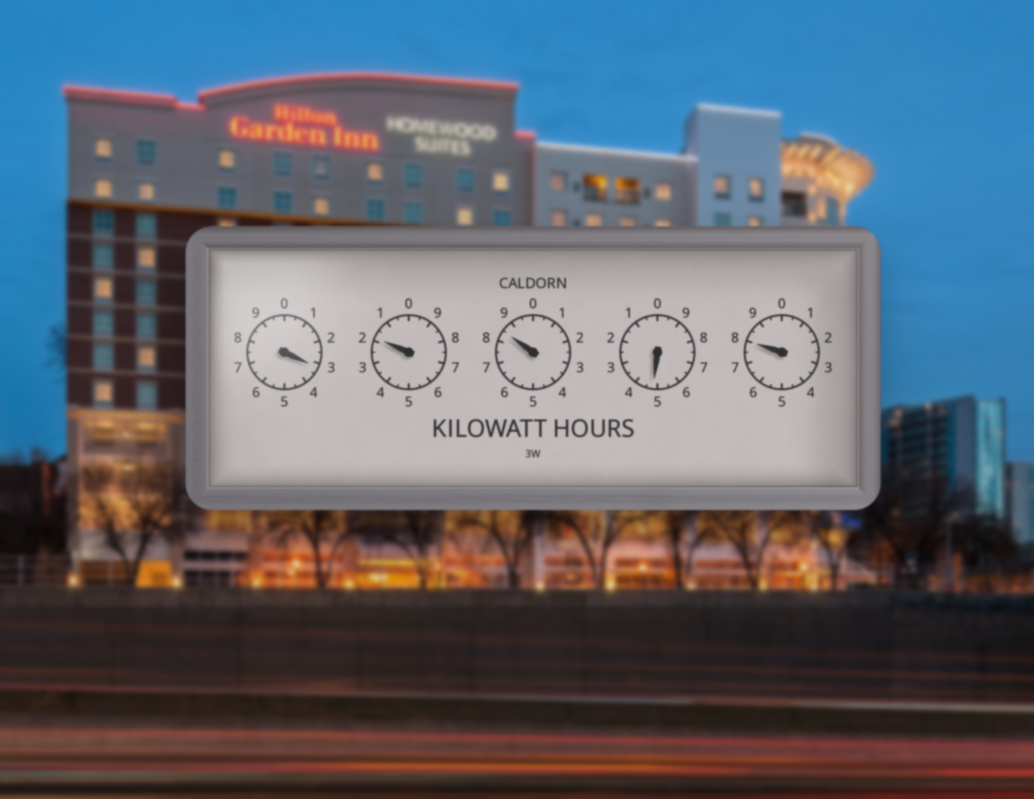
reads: 31848kWh
